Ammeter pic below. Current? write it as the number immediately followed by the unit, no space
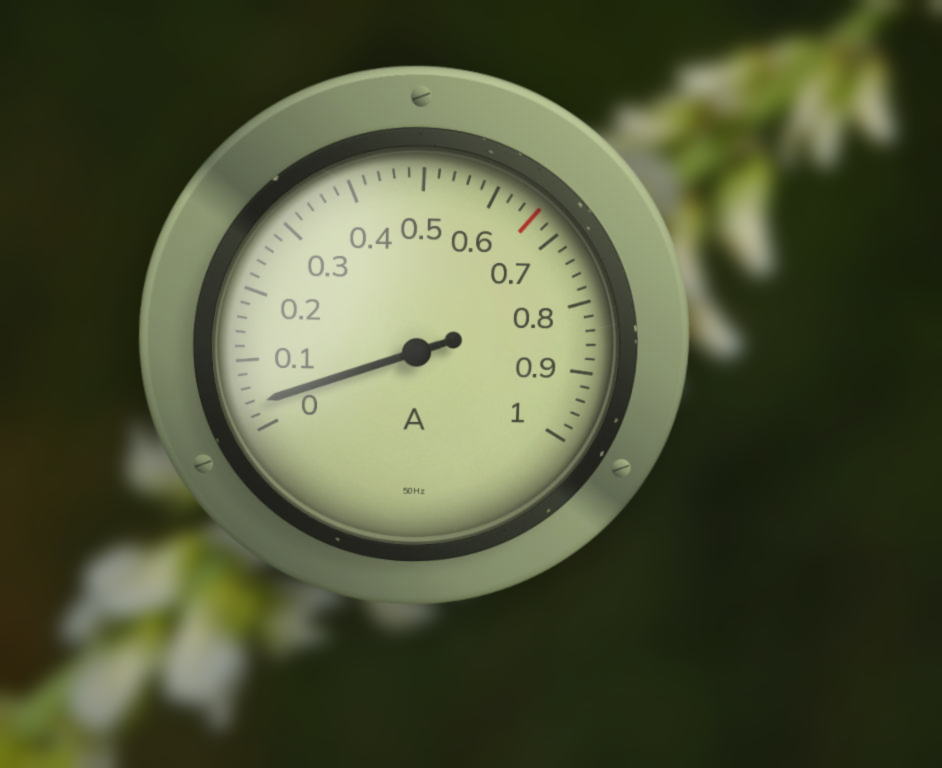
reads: 0.04A
